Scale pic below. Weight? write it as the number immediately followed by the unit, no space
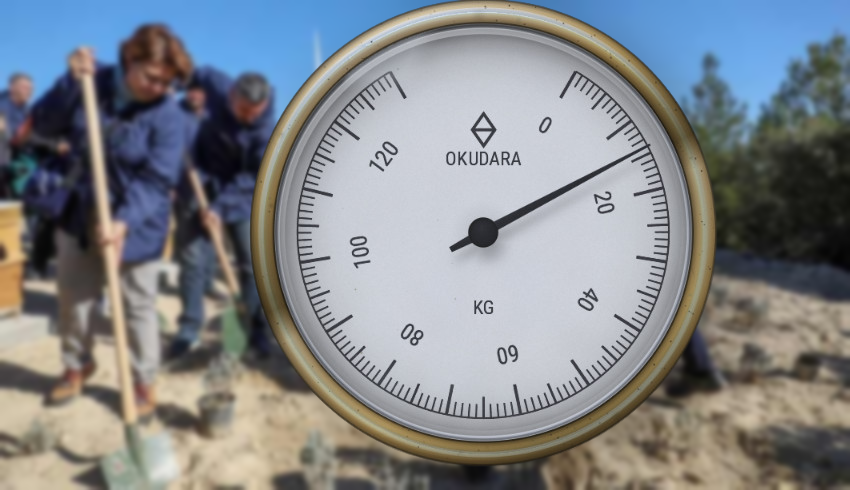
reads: 14kg
